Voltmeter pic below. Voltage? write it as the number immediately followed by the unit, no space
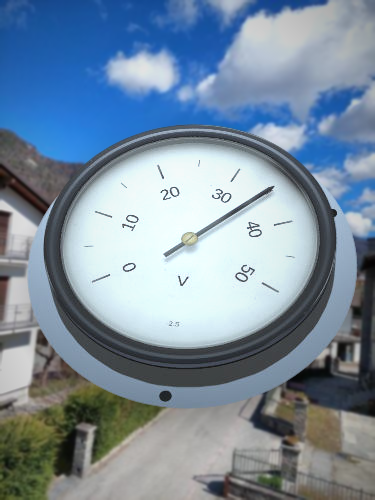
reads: 35V
